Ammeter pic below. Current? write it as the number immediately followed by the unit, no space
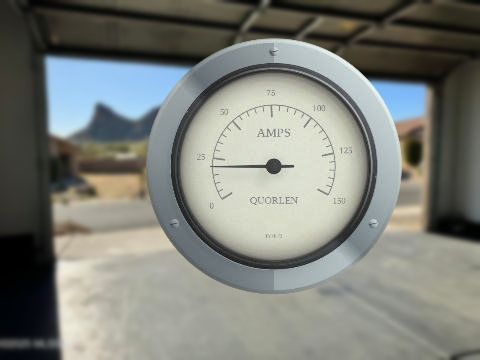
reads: 20A
